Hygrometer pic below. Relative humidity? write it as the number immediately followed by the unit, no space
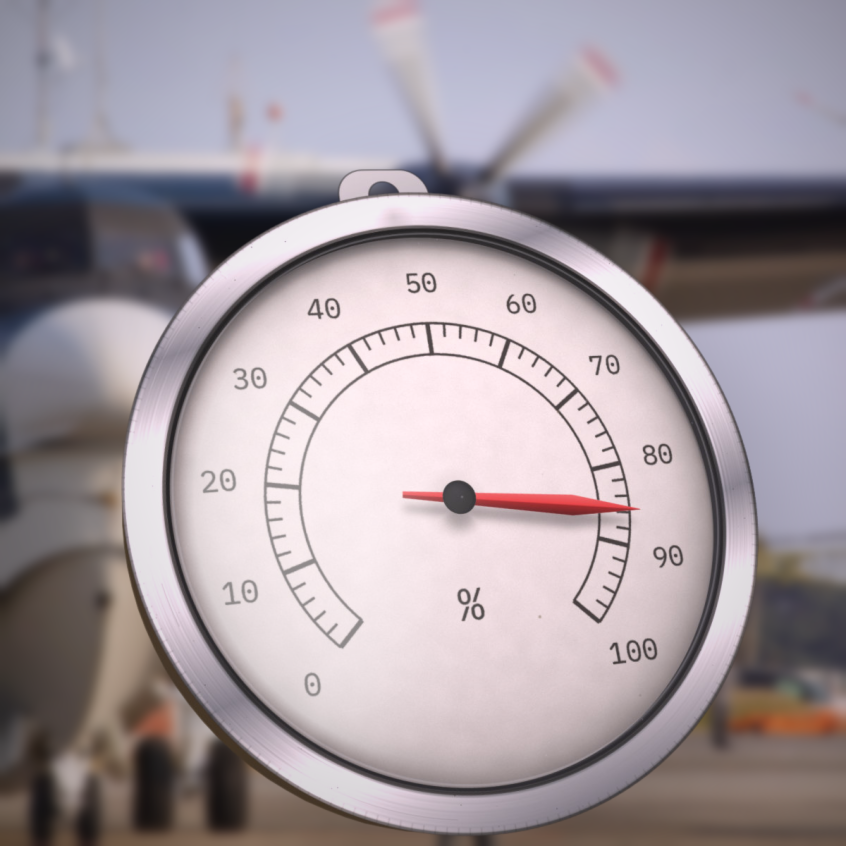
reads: 86%
